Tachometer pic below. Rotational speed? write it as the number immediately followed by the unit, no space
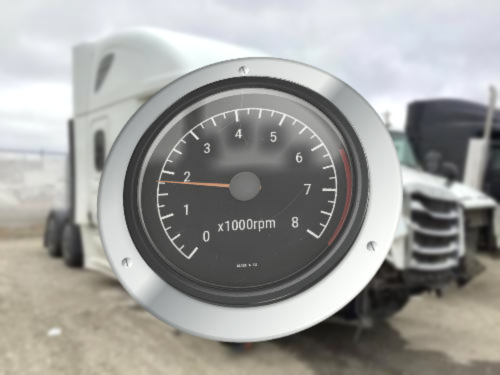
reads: 1750rpm
